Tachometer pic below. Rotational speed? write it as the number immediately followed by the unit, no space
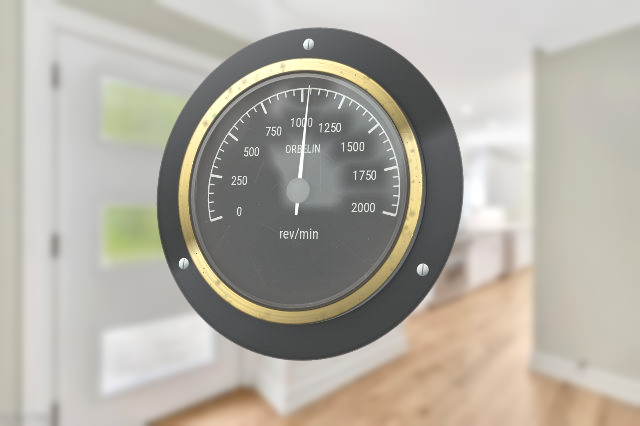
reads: 1050rpm
